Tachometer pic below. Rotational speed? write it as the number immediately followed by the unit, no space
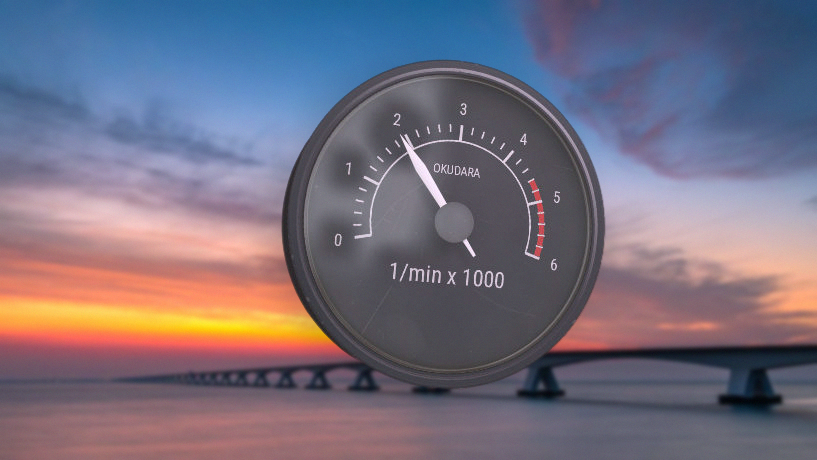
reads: 1900rpm
